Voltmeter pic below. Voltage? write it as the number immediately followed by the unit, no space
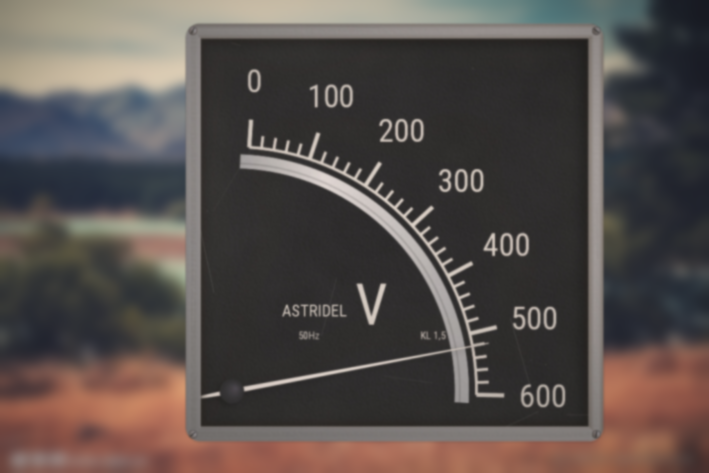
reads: 520V
